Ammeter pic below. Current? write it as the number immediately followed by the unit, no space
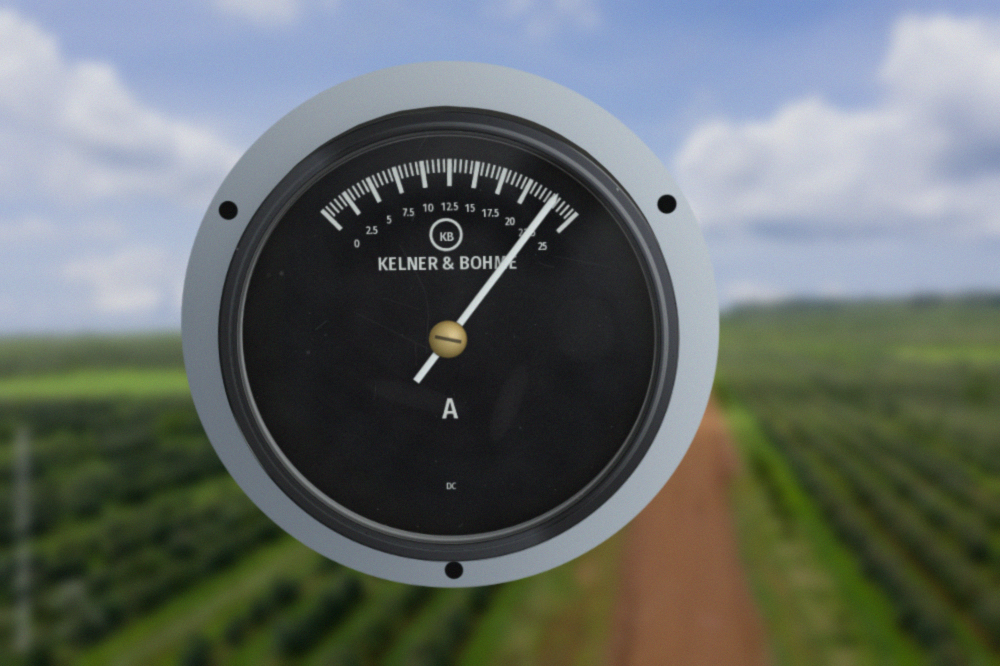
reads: 22.5A
